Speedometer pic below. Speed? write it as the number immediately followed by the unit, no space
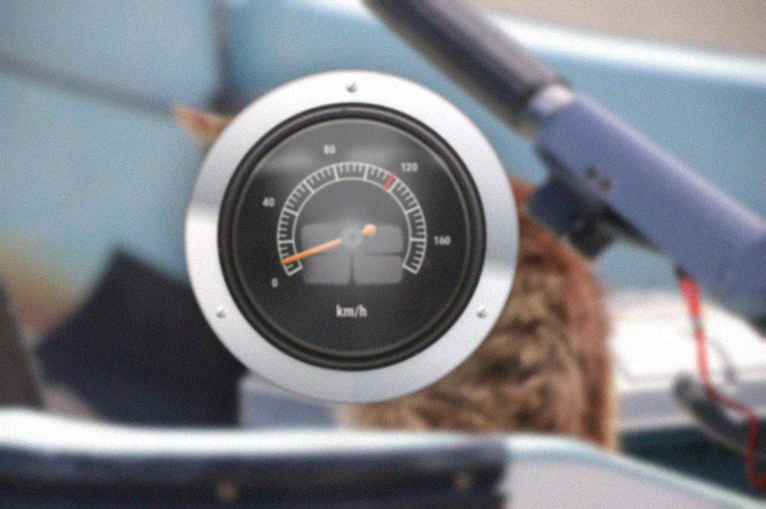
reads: 8km/h
